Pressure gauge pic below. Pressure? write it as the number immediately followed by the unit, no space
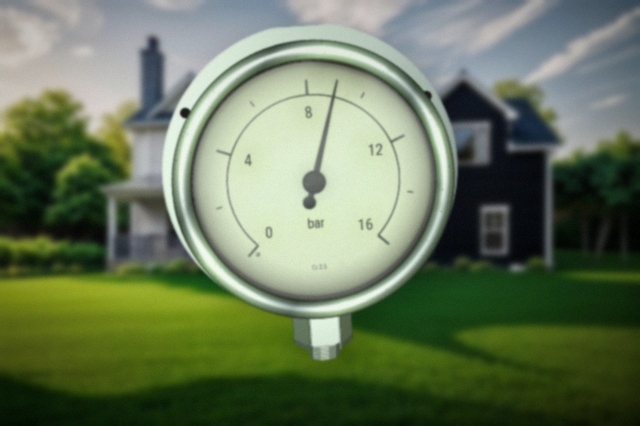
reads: 9bar
